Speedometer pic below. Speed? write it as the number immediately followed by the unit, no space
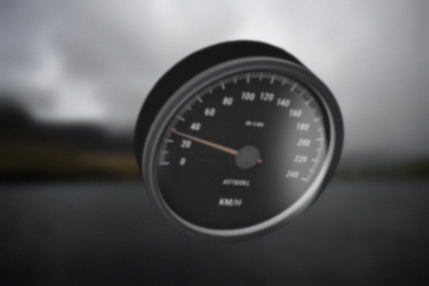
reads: 30km/h
